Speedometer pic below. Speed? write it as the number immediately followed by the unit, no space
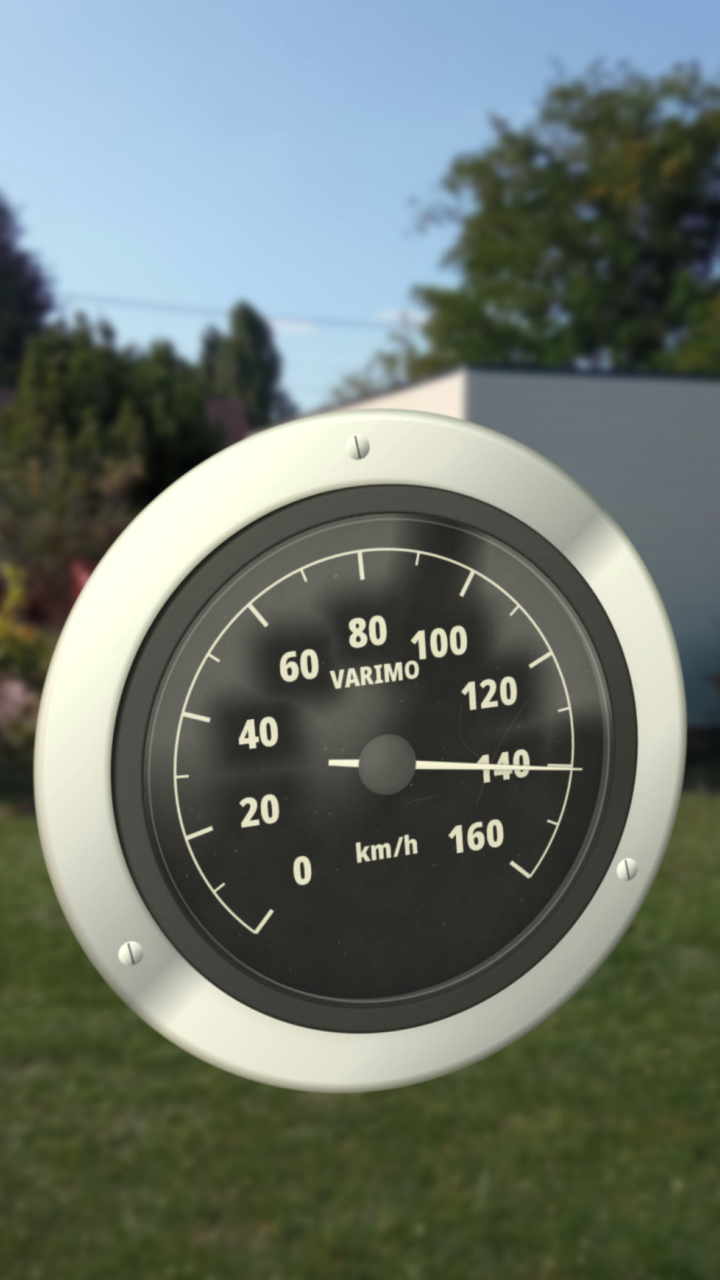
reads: 140km/h
